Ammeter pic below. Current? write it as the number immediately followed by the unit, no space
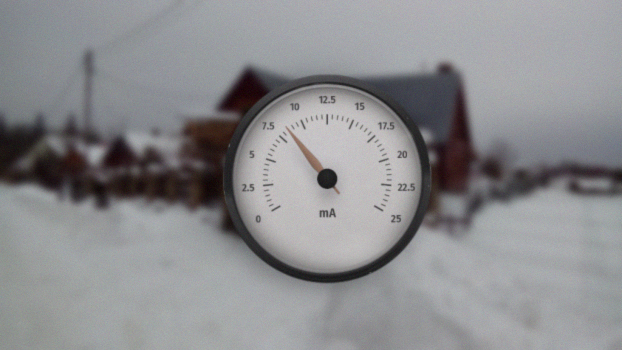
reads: 8.5mA
